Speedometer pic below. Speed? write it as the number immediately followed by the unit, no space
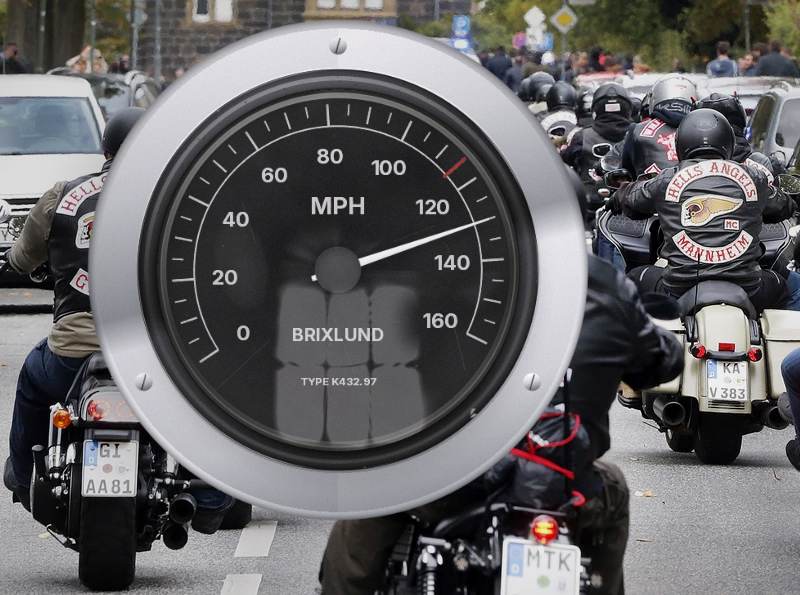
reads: 130mph
